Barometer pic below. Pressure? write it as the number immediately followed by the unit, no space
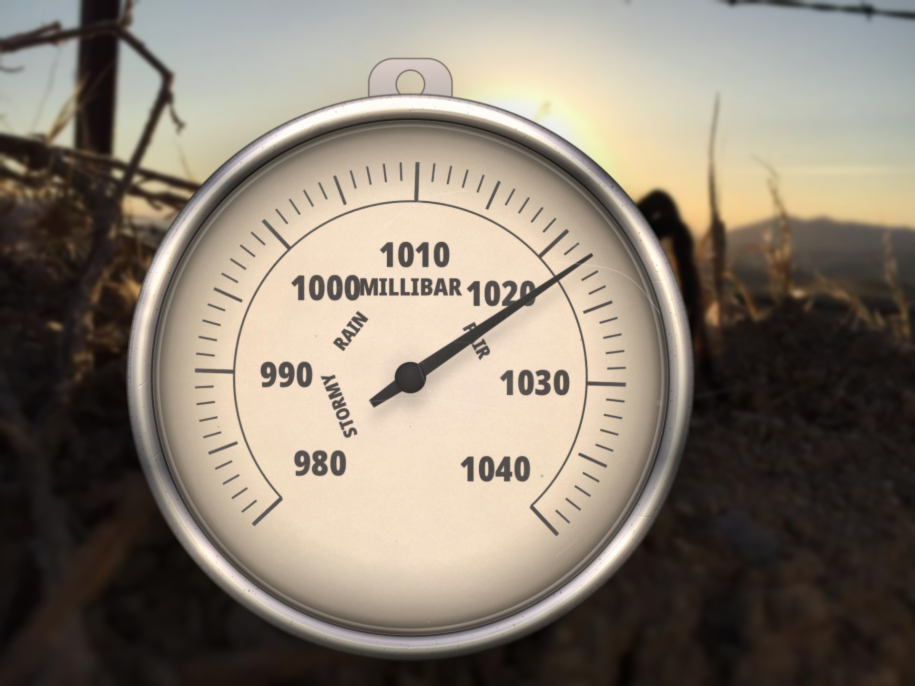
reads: 1022mbar
